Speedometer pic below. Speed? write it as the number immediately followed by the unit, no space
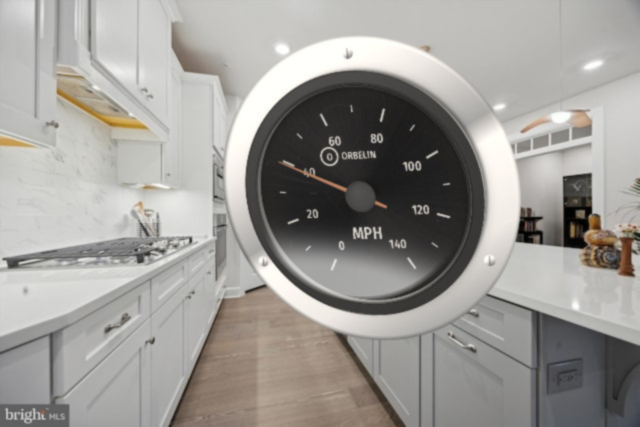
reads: 40mph
